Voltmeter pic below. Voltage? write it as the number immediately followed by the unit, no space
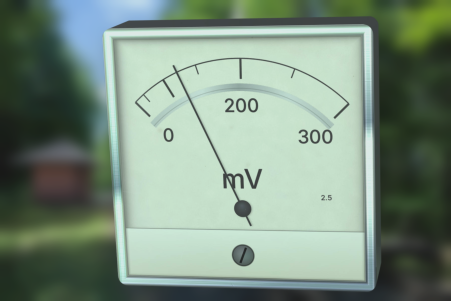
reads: 125mV
